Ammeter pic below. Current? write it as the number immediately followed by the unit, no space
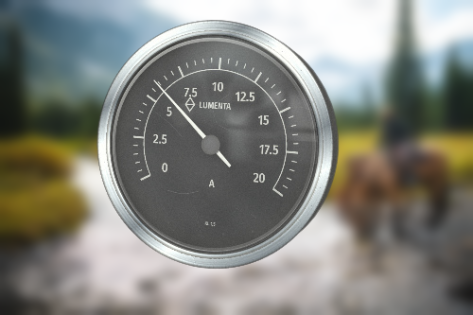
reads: 6A
